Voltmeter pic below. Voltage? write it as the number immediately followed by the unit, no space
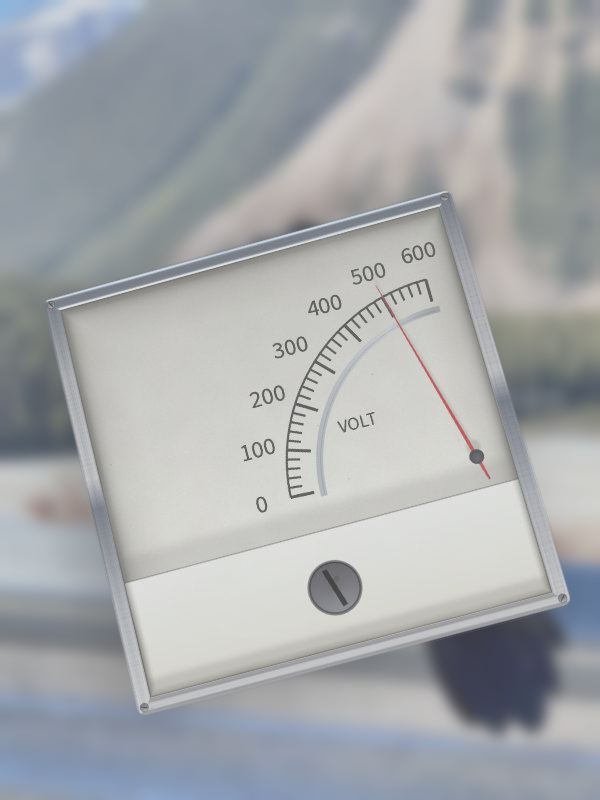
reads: 500V
